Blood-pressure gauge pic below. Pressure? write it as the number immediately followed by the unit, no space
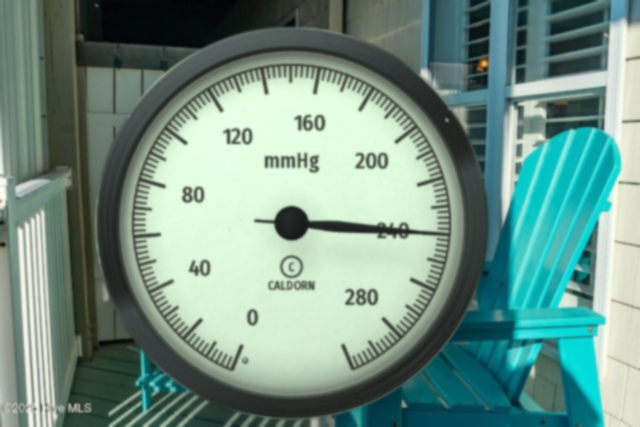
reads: 240mmHg
